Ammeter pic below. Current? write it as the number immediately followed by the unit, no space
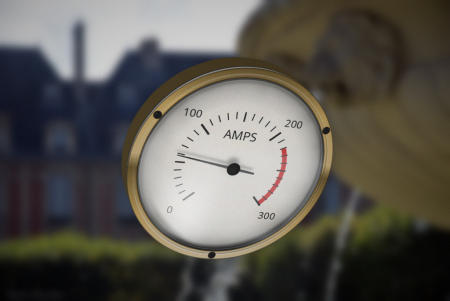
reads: 60A
